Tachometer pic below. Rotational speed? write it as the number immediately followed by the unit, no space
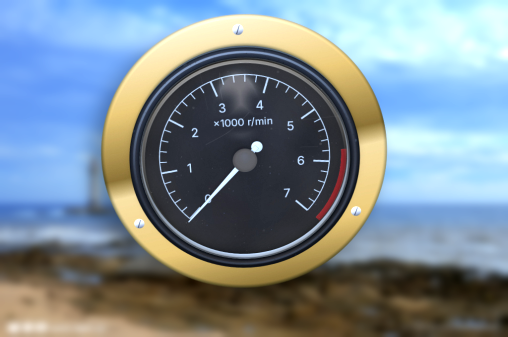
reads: 0rpm
